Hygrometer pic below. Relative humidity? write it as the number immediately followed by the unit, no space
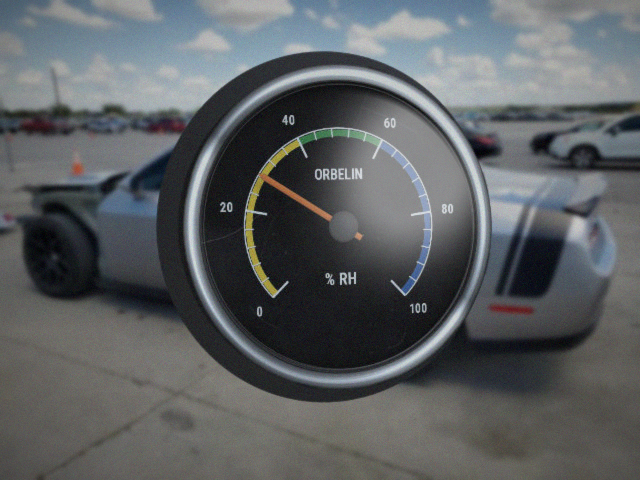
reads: 28%
